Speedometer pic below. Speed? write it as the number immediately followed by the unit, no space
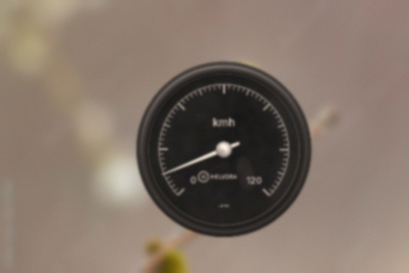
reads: 10km/h
